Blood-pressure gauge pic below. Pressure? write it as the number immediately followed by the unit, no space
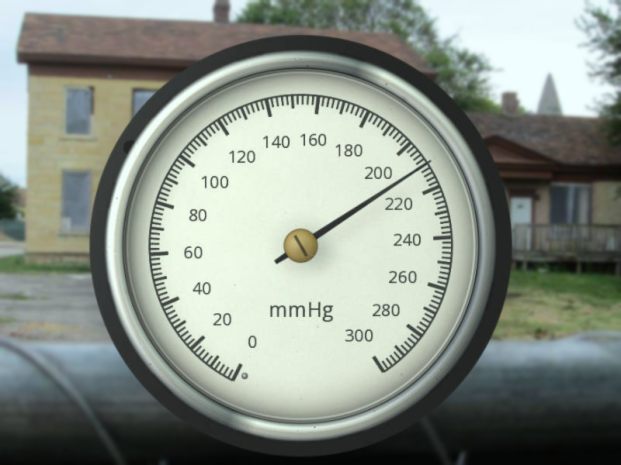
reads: 210mmHg
